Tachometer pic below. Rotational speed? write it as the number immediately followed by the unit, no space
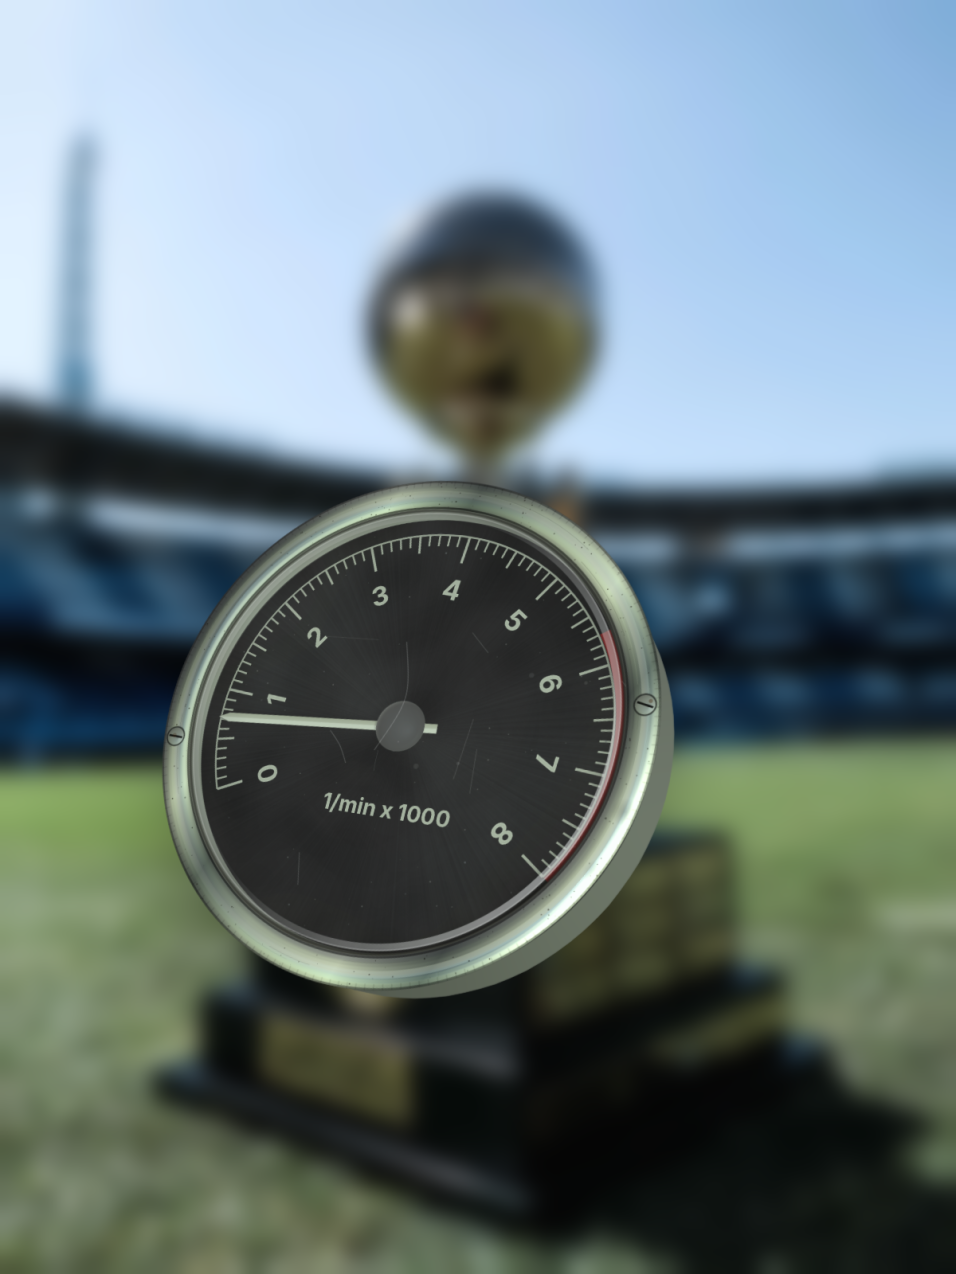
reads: 700rpm
